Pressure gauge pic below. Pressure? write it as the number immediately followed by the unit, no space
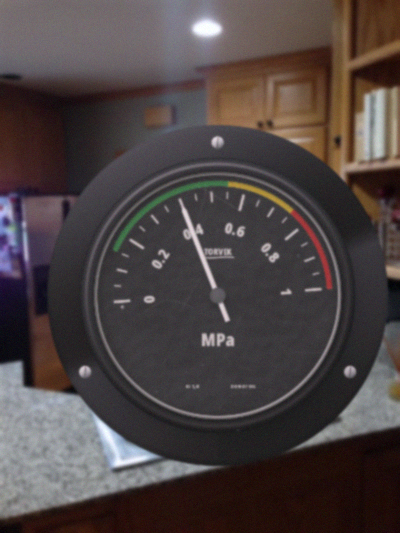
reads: 0.4MPa
